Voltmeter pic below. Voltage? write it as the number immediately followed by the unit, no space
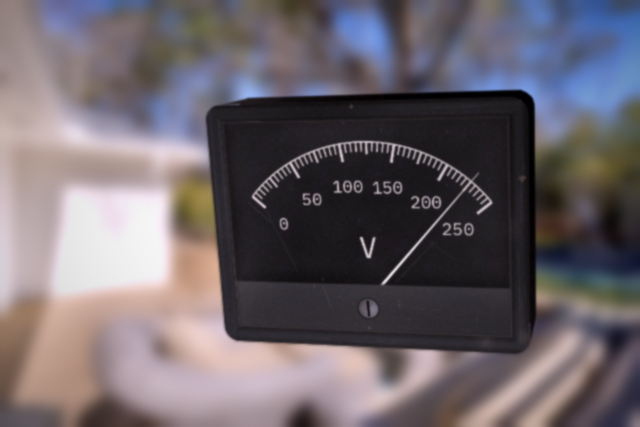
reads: 225V
